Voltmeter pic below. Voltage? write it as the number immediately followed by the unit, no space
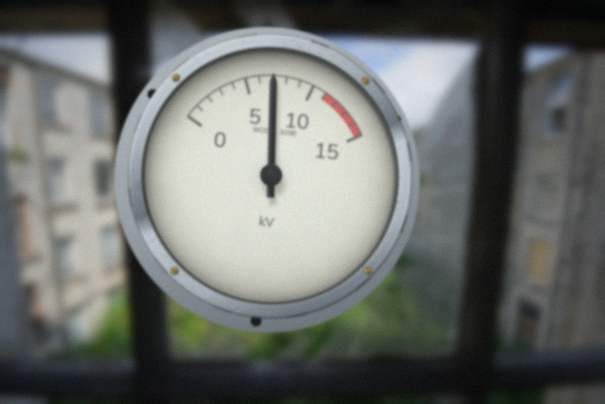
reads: 7kV
